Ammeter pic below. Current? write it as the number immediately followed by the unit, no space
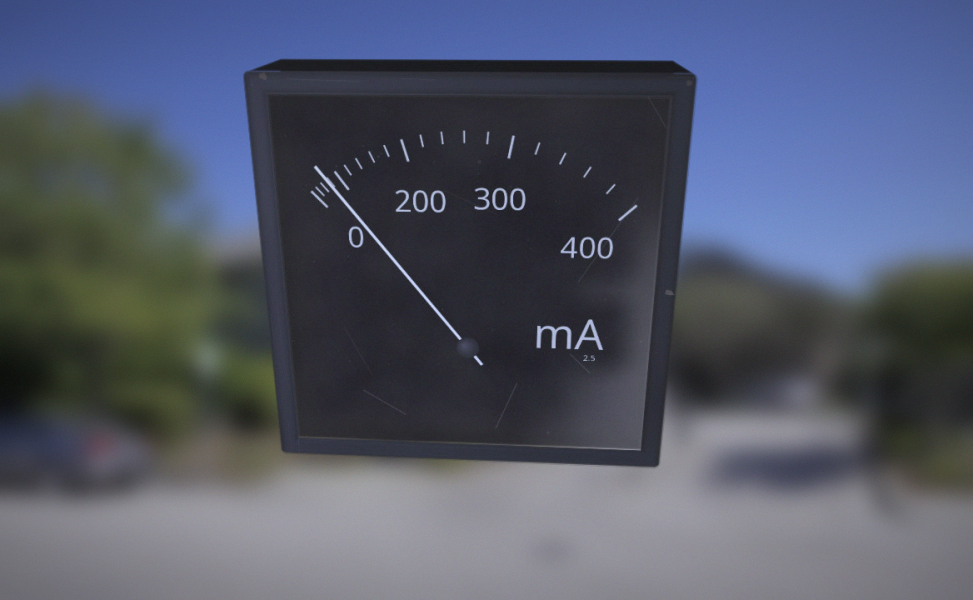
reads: 80mA
